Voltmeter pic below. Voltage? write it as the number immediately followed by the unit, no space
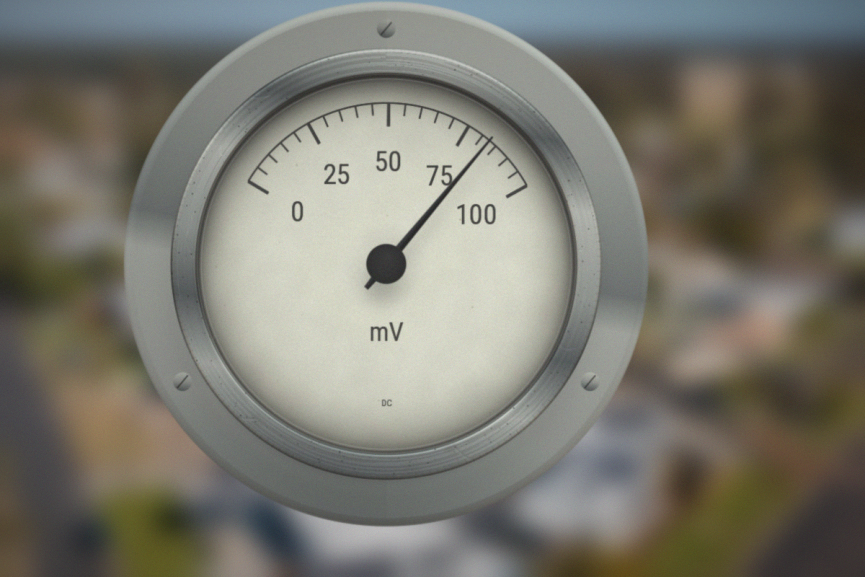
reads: 82.5mV
